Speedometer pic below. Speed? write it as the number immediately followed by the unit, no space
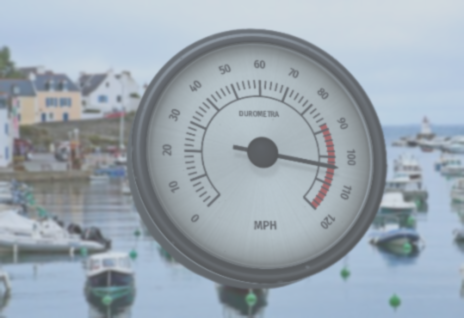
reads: 104mph
